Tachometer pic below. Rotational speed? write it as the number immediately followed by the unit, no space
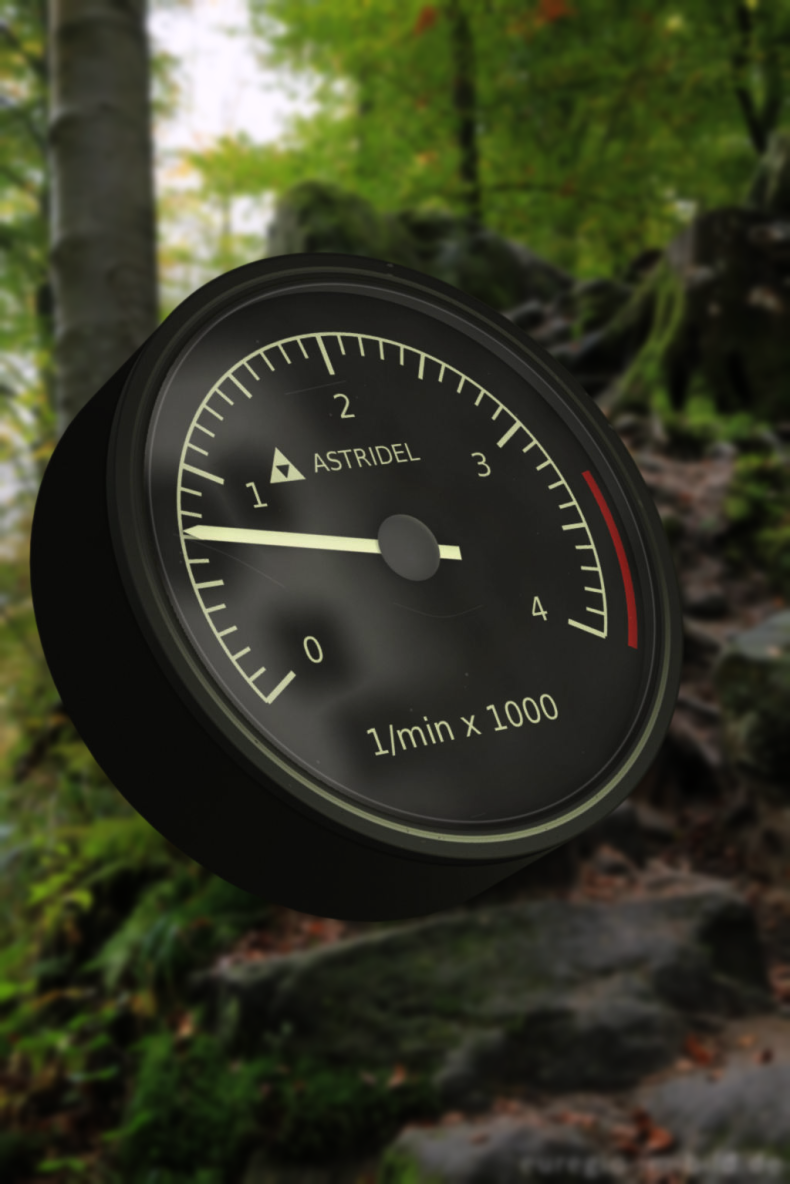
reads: 700rpm
